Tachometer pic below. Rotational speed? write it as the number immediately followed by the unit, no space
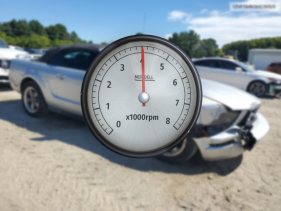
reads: 4000rpm
